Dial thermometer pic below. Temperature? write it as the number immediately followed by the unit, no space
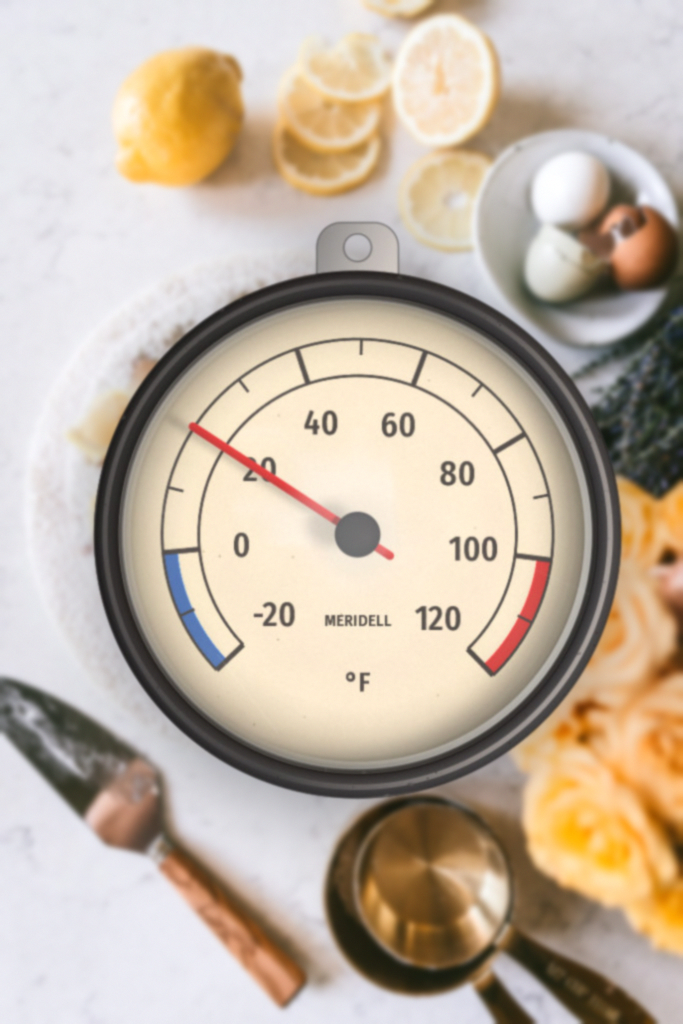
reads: 20°F
